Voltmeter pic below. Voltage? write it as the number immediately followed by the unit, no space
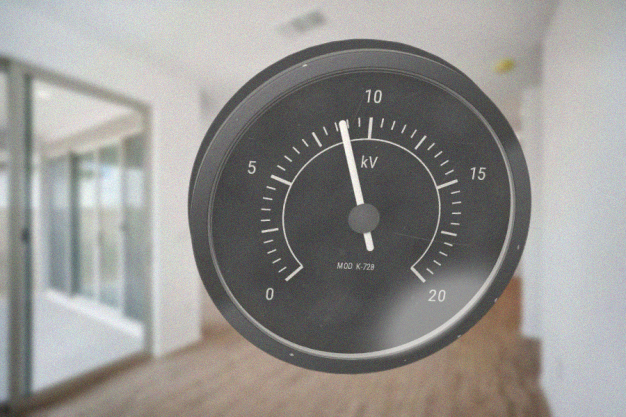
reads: 8.75kV
